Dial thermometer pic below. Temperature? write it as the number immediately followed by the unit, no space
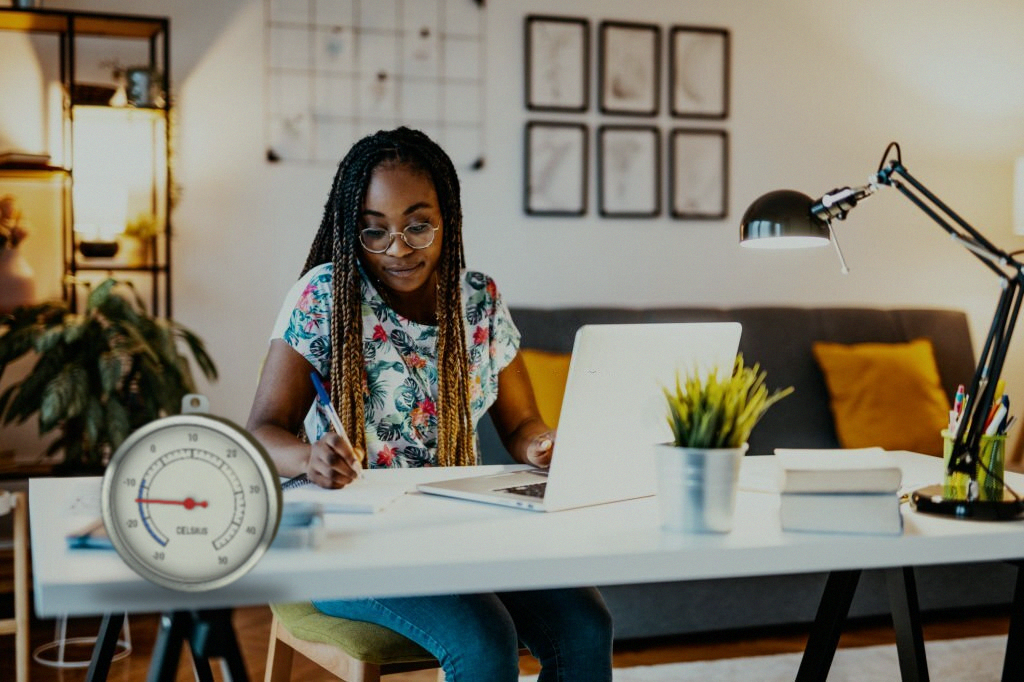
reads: -14°C
